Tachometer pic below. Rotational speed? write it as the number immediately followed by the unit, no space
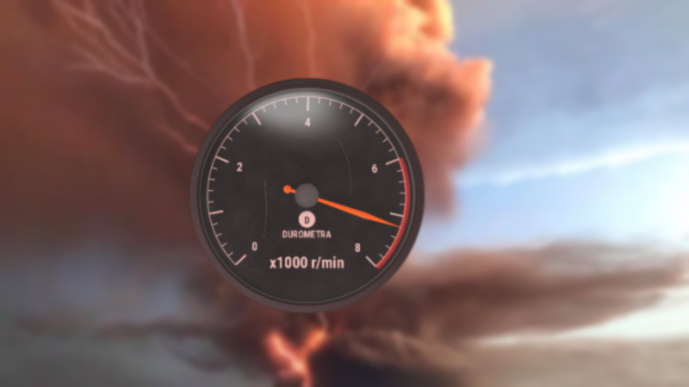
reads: 7200rpm
